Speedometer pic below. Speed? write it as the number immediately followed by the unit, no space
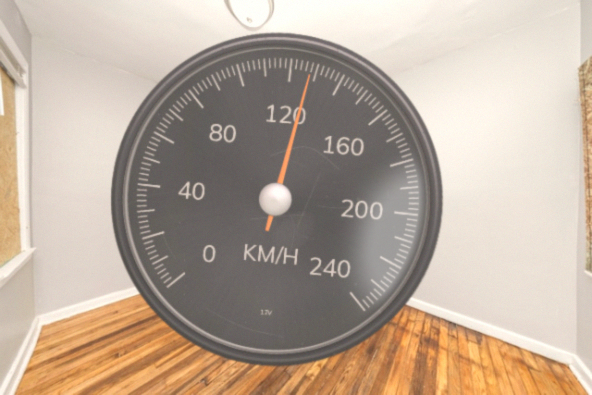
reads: 128km/h
